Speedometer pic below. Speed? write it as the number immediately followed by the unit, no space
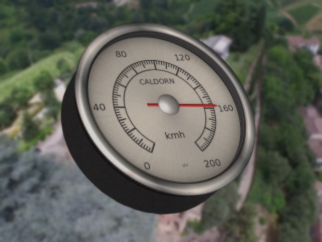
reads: 160km/h
